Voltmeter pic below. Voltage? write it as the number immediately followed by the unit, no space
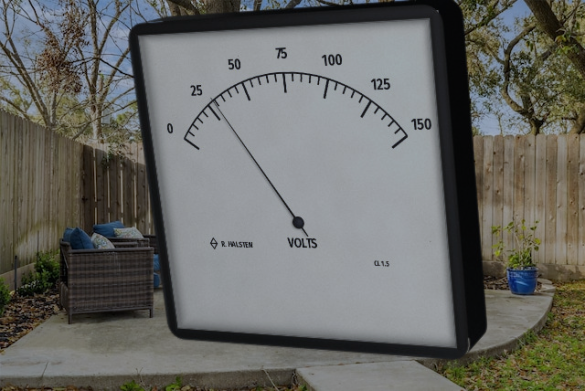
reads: 30V
